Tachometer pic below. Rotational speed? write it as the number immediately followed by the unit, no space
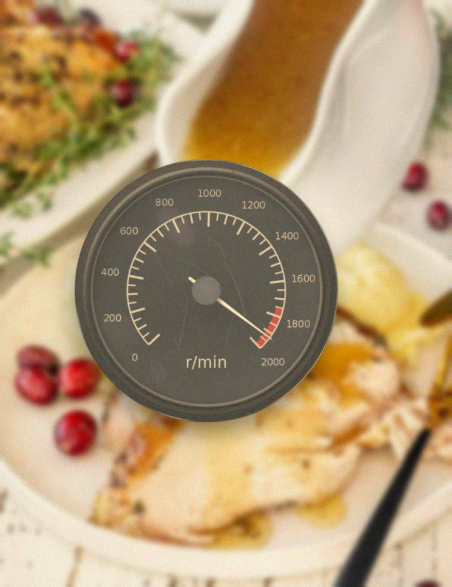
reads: 1925rpm
